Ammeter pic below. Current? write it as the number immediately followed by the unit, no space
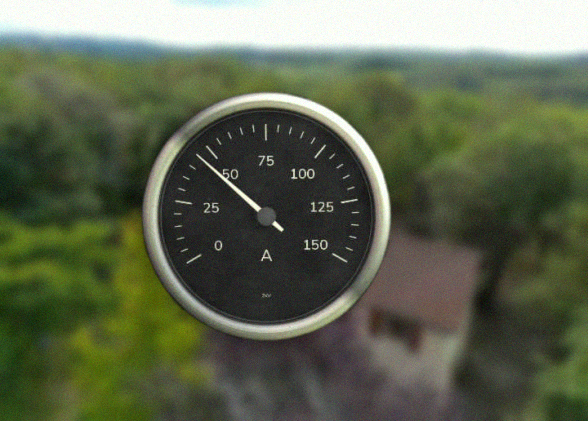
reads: 45A
